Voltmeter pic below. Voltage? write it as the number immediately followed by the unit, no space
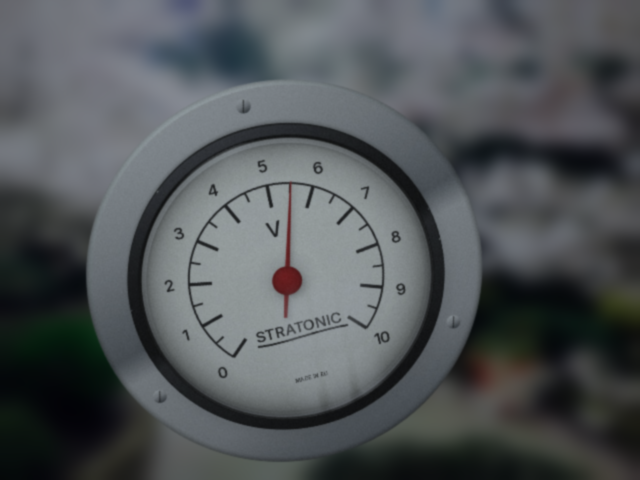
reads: 5.5V
